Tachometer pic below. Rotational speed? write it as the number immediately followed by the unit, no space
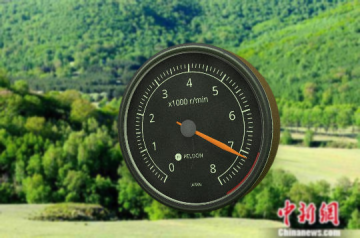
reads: 7100rpm
